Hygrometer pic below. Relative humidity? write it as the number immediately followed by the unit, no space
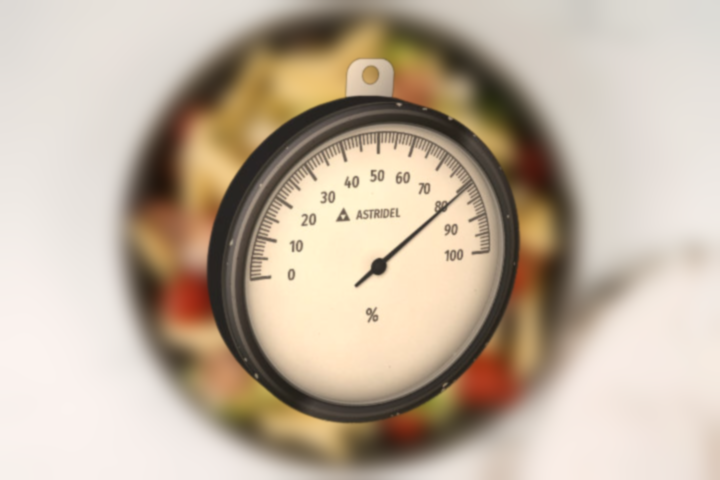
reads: 80%
